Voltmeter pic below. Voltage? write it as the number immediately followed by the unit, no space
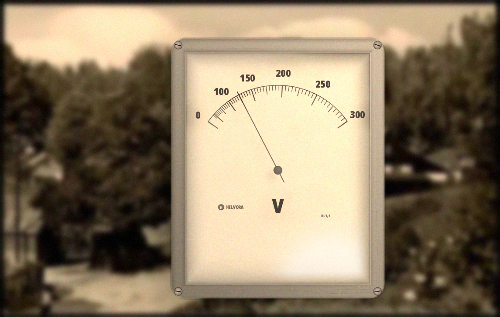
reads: 125V
